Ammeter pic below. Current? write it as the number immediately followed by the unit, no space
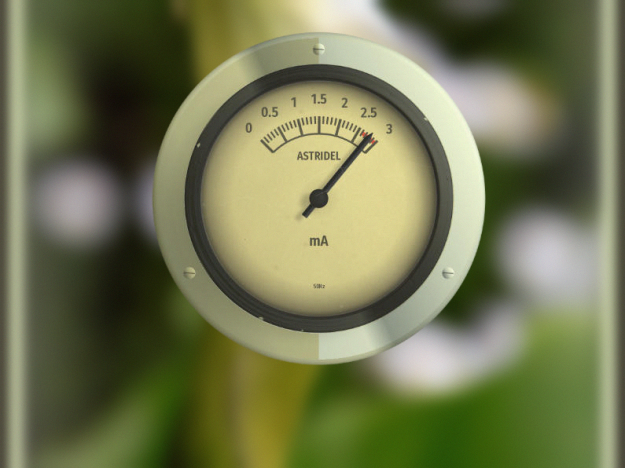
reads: 2.8mA
